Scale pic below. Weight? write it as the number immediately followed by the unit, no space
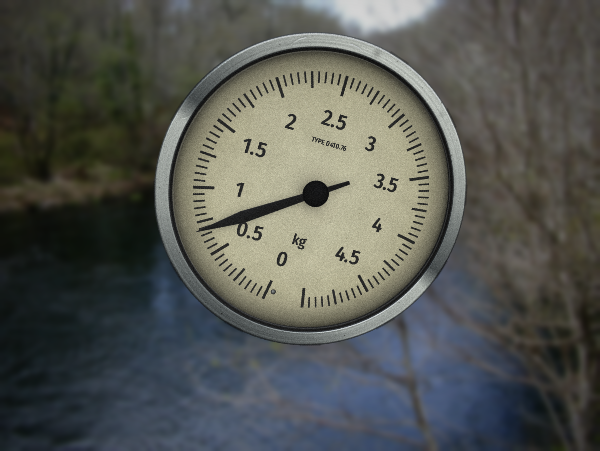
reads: 0.7kg
